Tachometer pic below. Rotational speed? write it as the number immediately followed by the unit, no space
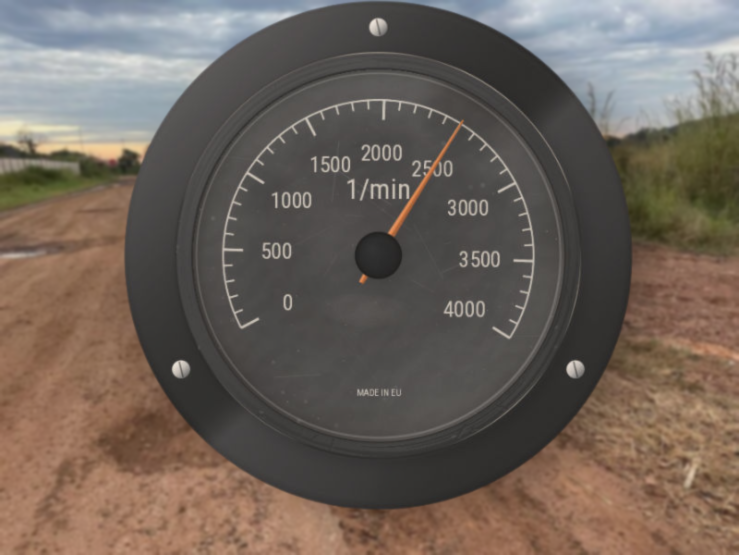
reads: 2500rpm
